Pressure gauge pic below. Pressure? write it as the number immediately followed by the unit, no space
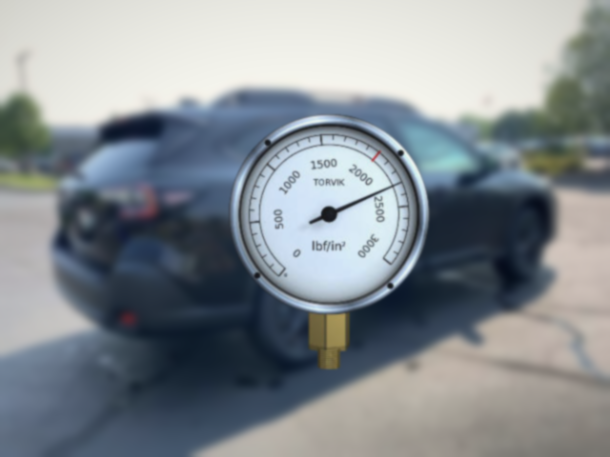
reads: 2300psi
